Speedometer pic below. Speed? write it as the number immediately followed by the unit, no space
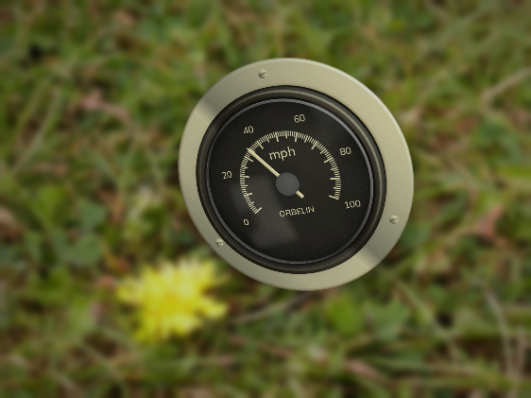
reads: 35mph
